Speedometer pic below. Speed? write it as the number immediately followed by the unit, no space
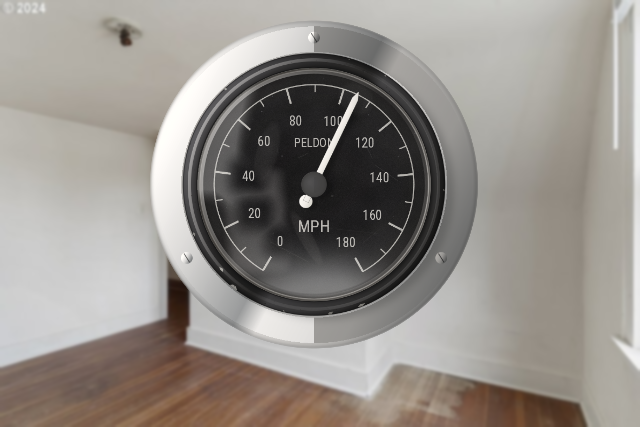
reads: 105mph
